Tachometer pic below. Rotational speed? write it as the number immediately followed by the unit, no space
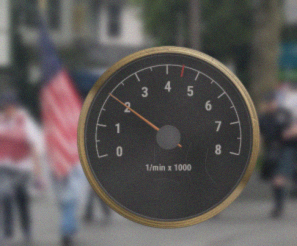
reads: 2000rpm
